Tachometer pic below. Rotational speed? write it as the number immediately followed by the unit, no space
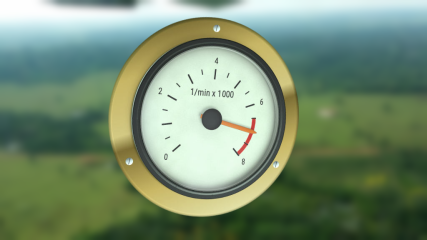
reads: 7000rpm
